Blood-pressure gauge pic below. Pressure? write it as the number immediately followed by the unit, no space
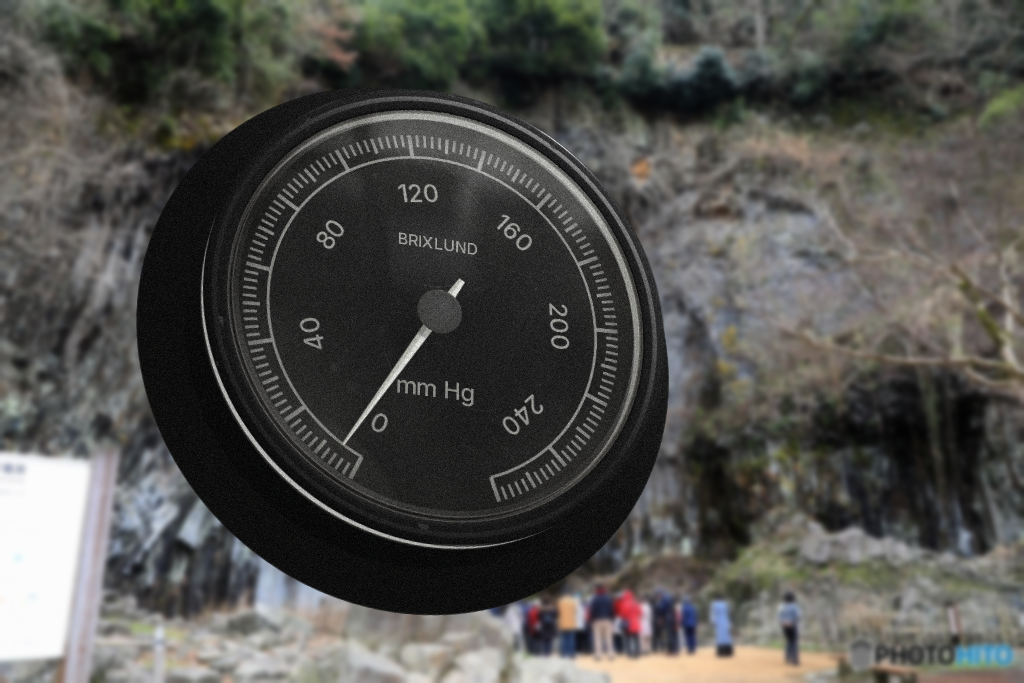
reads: 6mmHg
